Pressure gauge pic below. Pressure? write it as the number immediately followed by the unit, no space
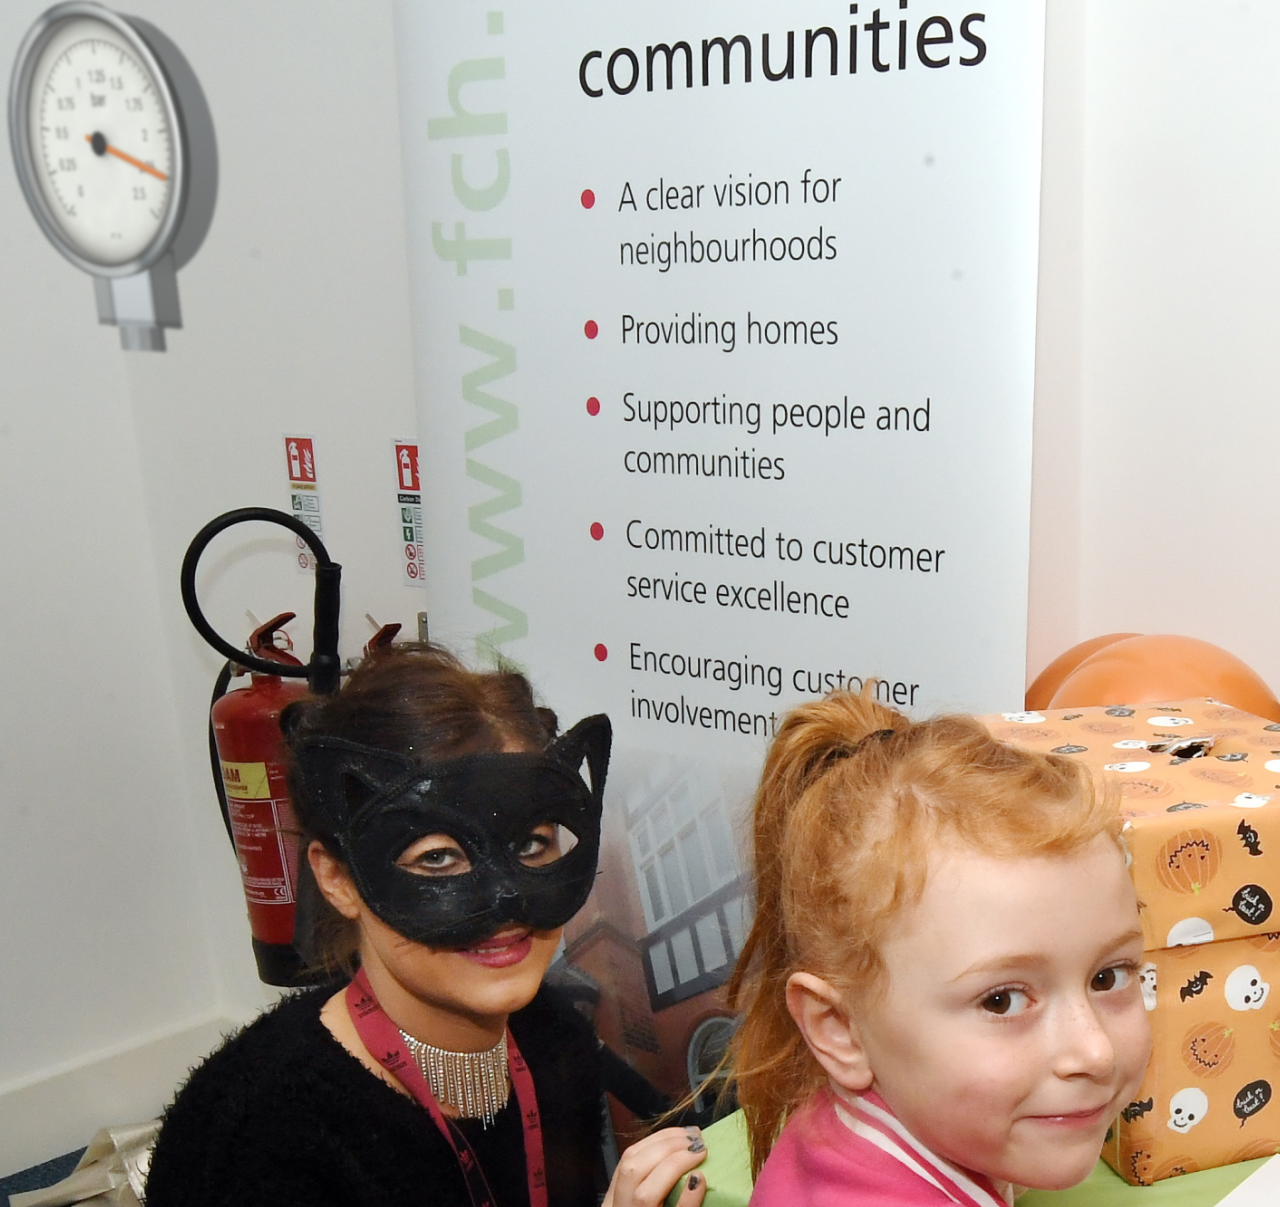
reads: 2.25bar
